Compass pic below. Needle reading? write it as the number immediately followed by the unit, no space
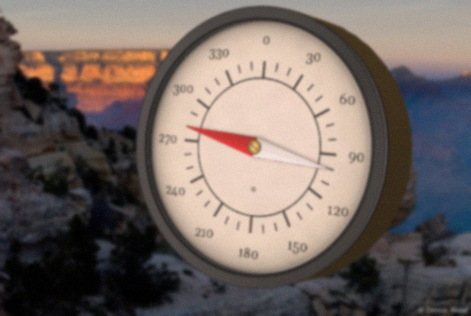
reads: 280°
